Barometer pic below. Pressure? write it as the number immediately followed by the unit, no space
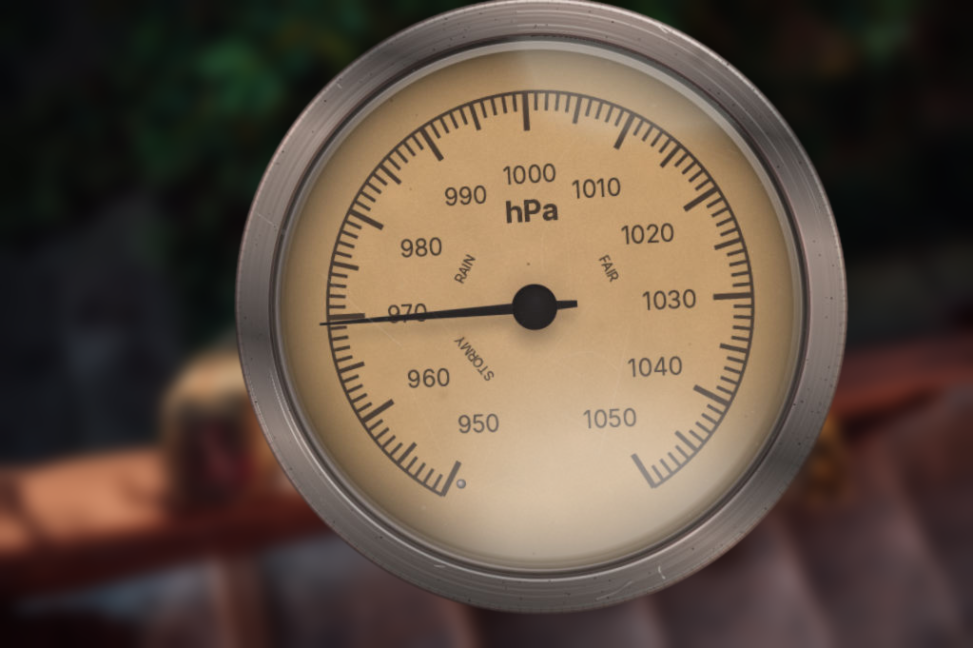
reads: 969.5hPa
